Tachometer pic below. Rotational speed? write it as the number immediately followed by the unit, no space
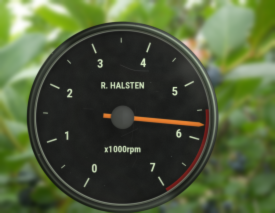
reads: 5750rpm
